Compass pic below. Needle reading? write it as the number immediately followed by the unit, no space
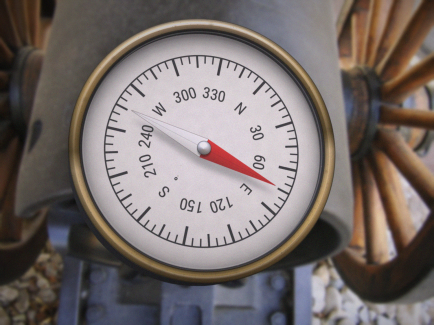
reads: 75°
